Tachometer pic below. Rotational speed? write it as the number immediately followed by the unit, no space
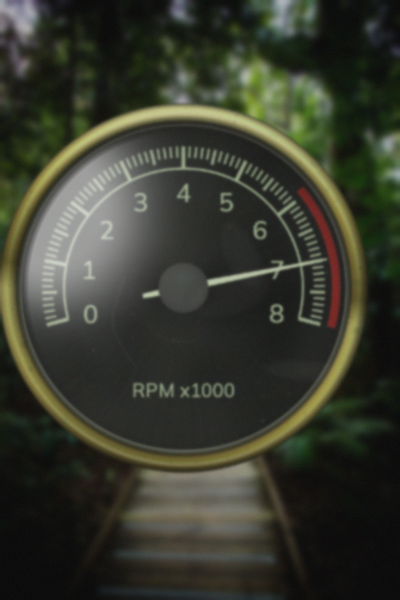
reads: 7000rpm
